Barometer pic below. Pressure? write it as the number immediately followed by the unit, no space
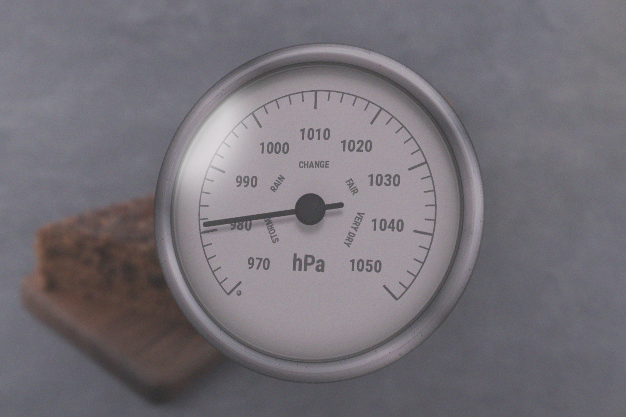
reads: 981hPa
